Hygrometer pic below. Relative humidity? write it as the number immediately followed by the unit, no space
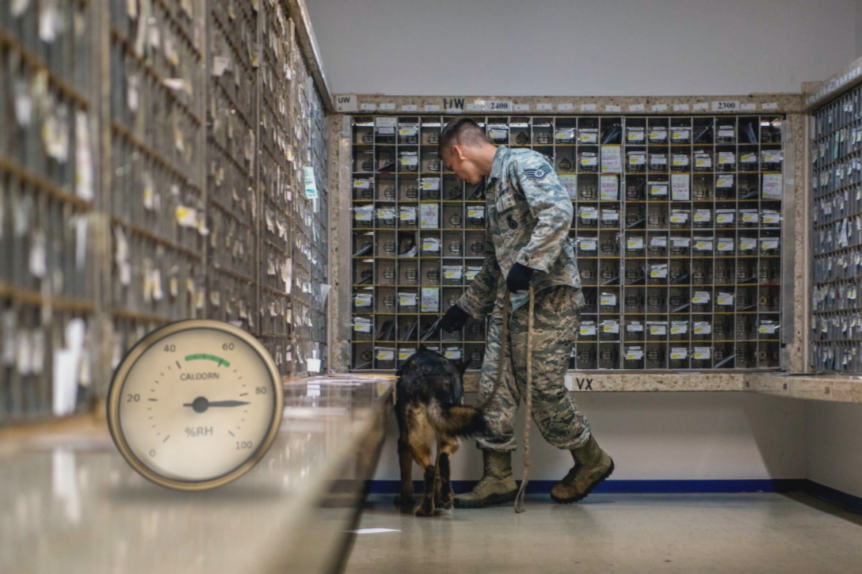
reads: 84%
